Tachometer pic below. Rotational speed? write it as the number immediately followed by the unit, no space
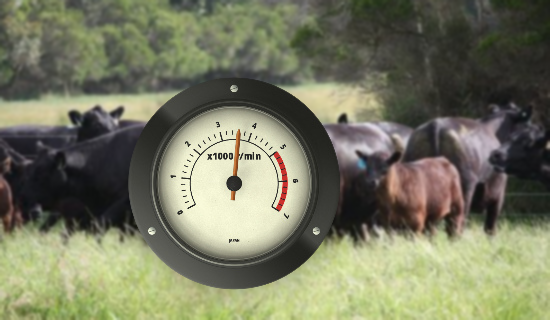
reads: 3600rpm
